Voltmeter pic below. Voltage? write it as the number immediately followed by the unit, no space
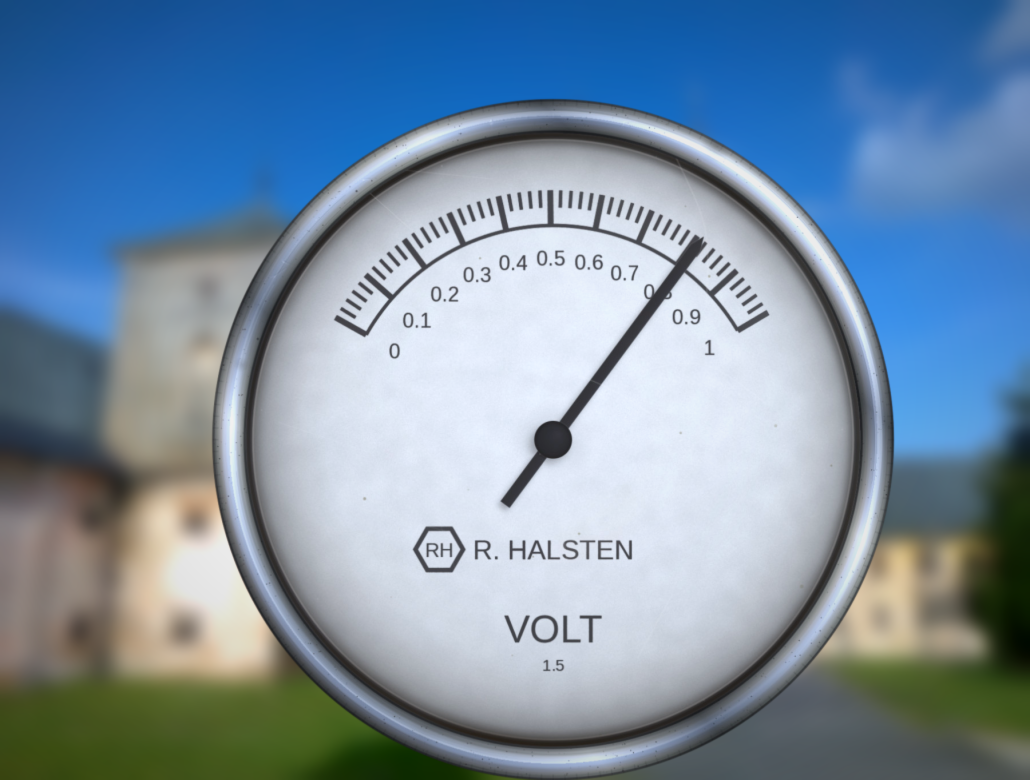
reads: 0.81V
